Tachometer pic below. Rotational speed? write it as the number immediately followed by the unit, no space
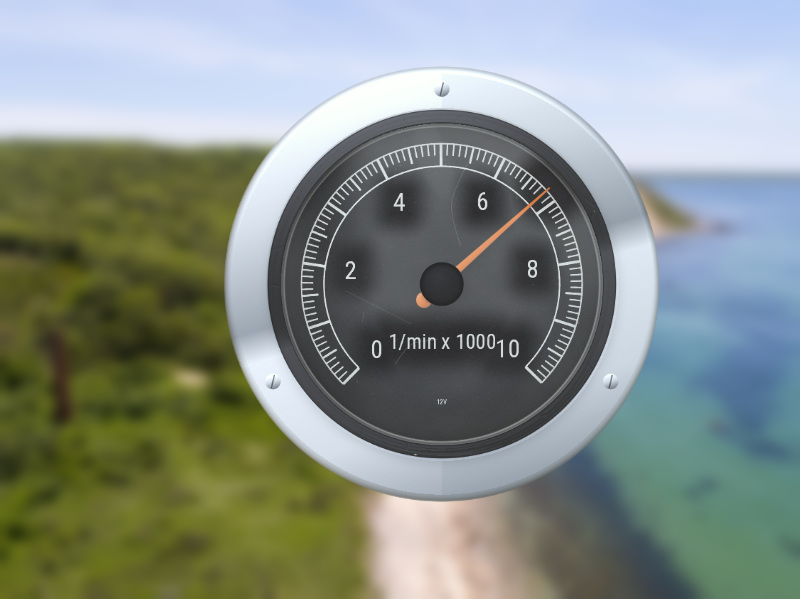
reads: 6800rpm
